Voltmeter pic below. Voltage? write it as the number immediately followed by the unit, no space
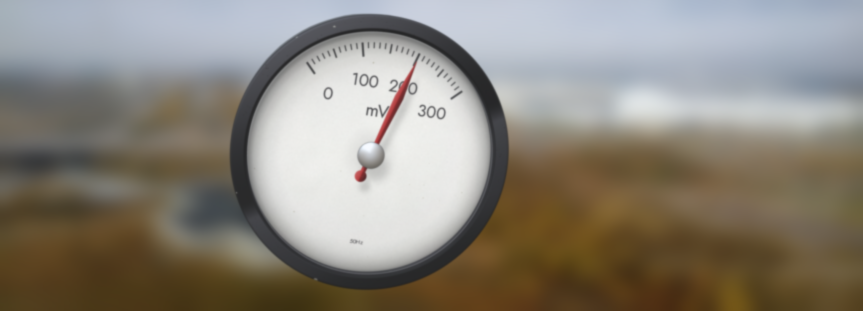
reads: 200mV
